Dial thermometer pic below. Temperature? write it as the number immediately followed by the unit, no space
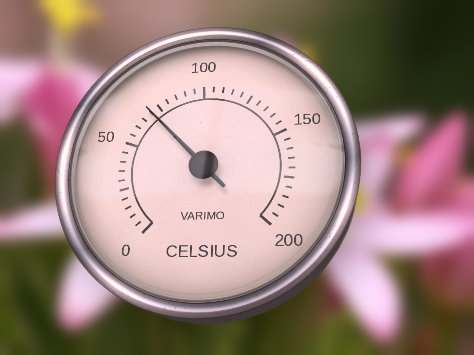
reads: 70°C
